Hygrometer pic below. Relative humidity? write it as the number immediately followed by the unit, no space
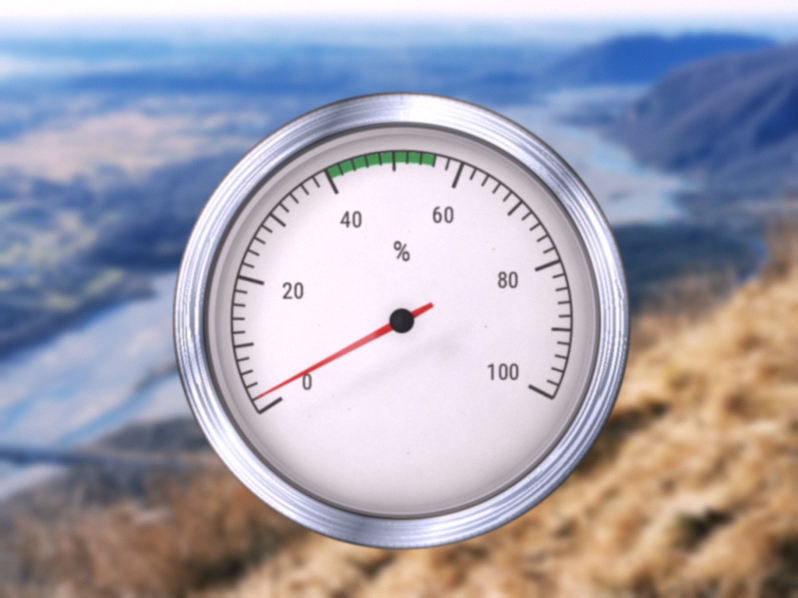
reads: 2%
